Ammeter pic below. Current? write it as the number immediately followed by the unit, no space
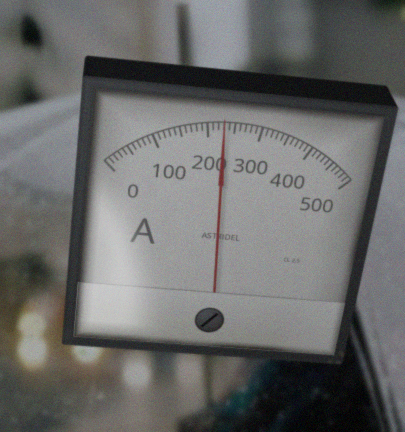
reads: 230A
